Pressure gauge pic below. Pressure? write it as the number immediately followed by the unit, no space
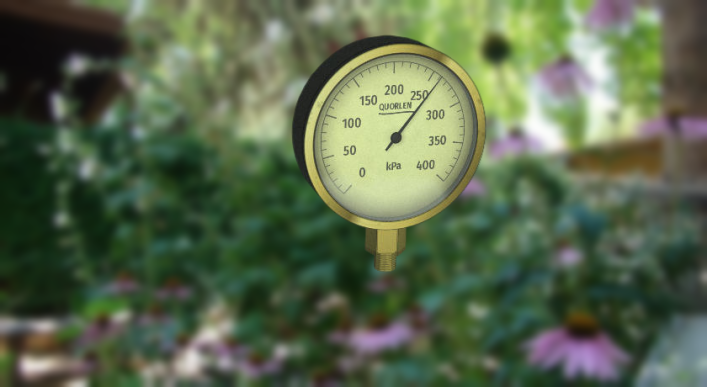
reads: 260kPa
